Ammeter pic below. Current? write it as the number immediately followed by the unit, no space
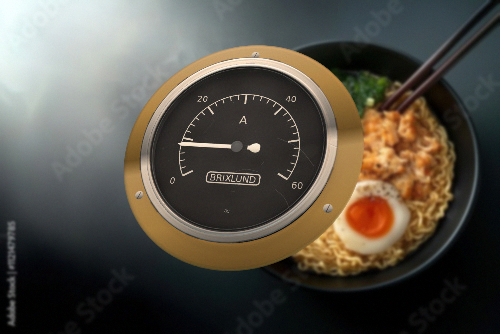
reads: 8A
